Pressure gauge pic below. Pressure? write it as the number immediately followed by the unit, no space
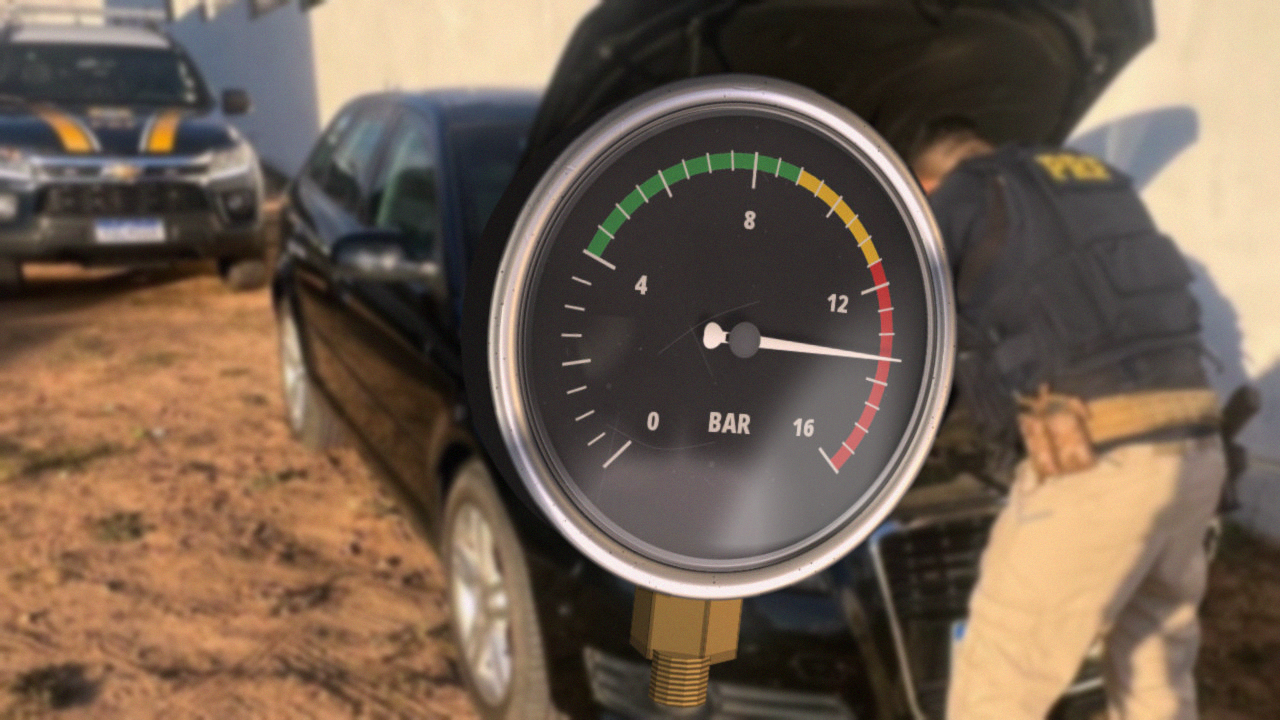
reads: 13.5bar
